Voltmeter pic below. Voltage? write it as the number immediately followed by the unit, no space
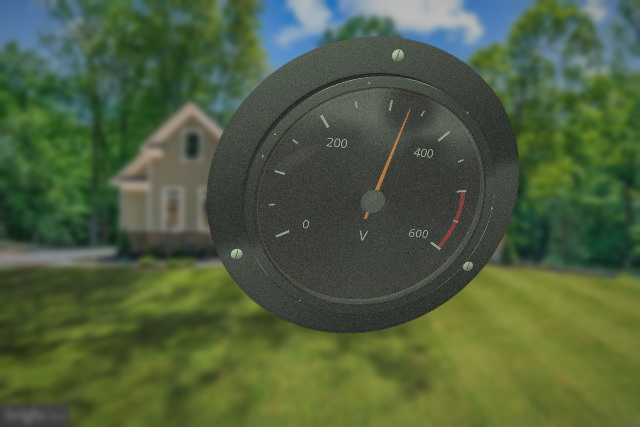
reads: 325V
